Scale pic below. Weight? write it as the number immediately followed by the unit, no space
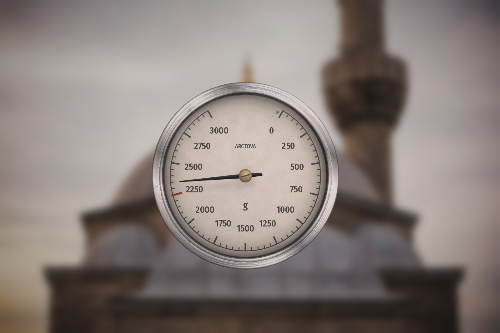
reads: 2350g
